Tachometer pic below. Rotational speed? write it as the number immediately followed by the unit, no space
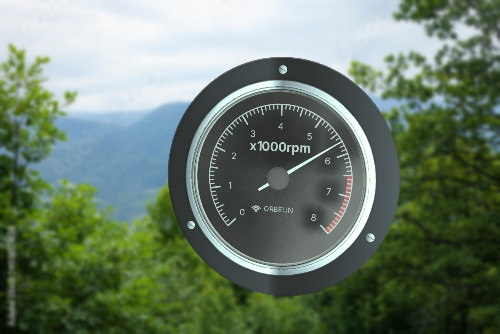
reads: 5700rpm
